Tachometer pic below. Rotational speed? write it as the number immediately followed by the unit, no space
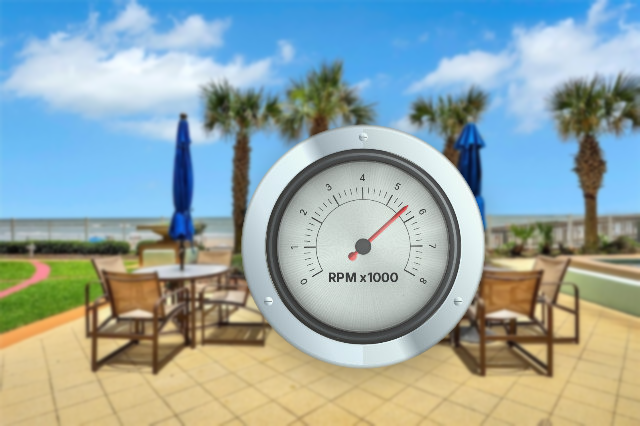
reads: 5600rpm
